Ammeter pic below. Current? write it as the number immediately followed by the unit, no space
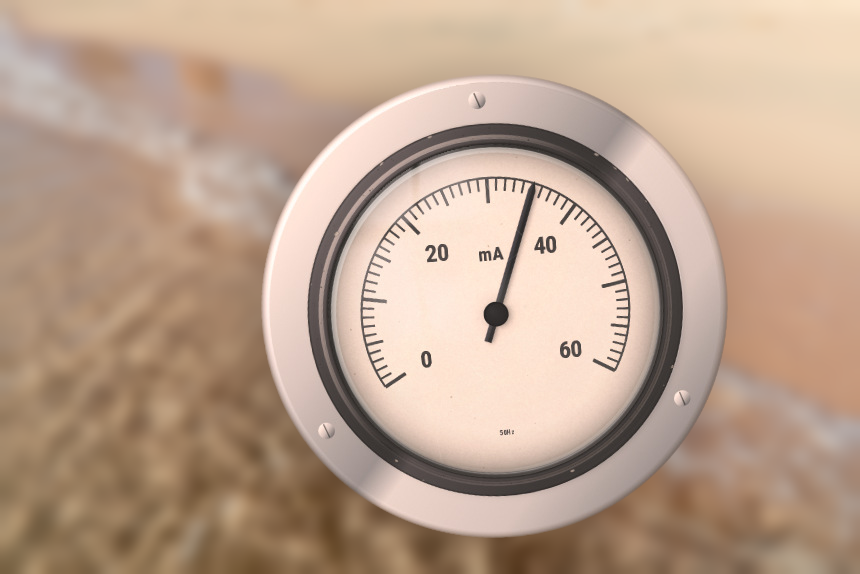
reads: 35mA
